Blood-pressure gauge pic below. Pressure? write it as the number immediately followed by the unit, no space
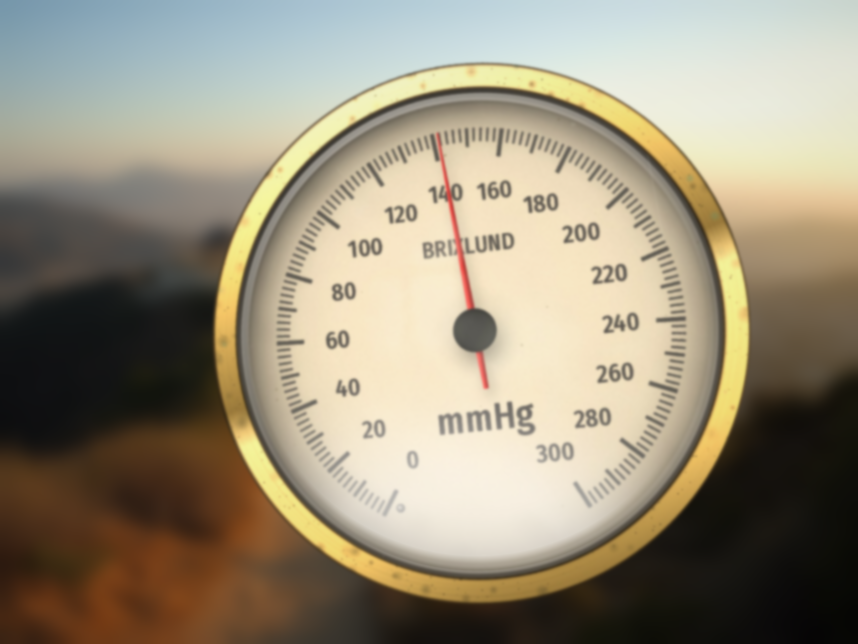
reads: 142mmHg
